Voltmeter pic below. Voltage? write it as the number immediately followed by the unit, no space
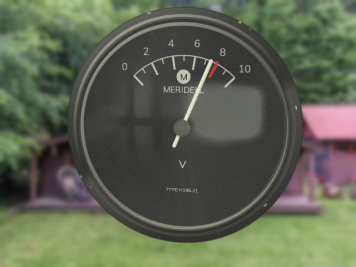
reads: 7.5V
